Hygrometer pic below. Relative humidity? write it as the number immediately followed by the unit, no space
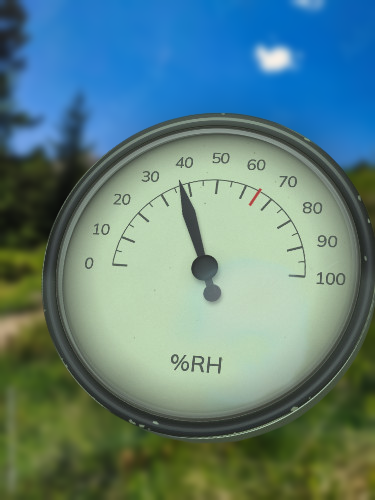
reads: 37.5%
